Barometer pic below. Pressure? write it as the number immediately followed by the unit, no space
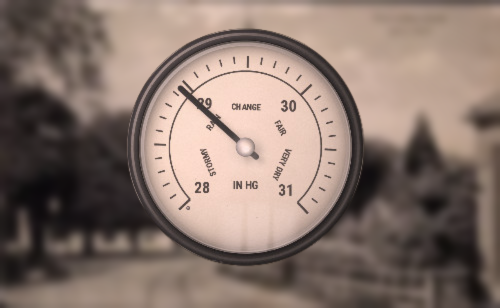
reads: 28.95inHg
